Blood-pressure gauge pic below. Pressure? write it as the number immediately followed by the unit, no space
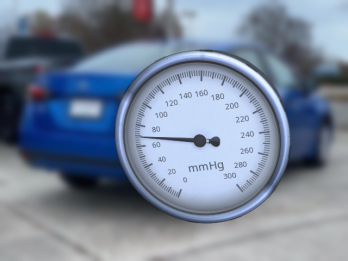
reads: 70mmHg
